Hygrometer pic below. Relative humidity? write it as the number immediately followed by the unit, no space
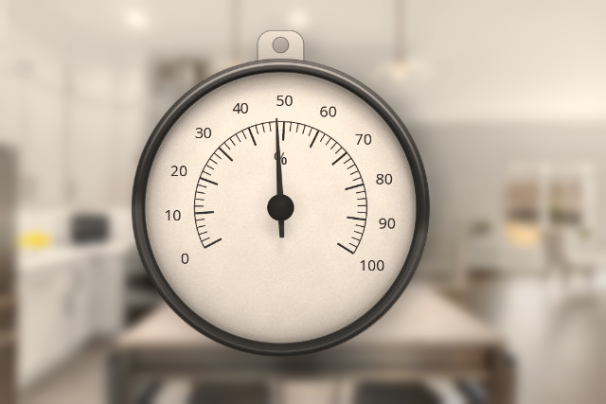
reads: 48%
